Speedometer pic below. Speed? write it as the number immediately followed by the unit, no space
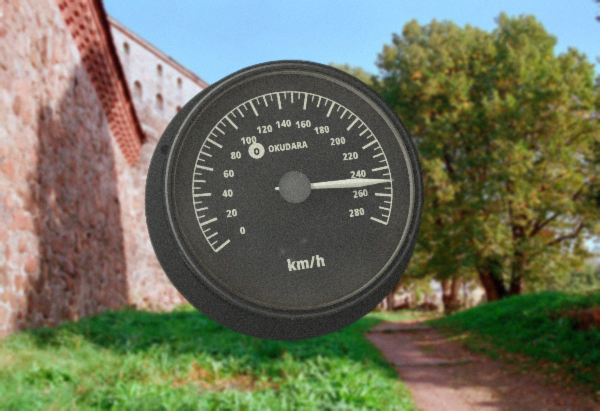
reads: 250km/h
